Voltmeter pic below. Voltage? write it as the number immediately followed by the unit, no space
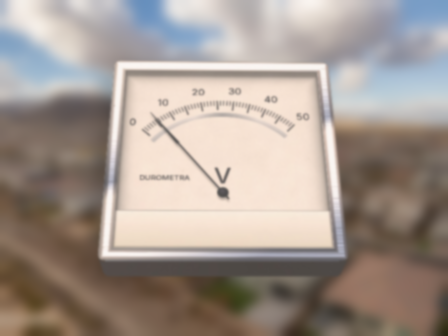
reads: 5V
